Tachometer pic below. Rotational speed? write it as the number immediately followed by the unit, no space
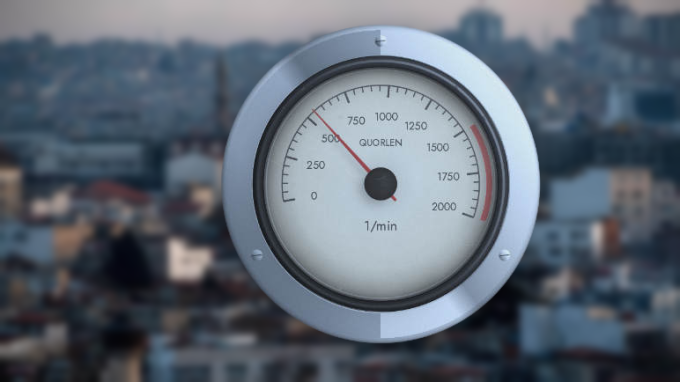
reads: 550rpm
